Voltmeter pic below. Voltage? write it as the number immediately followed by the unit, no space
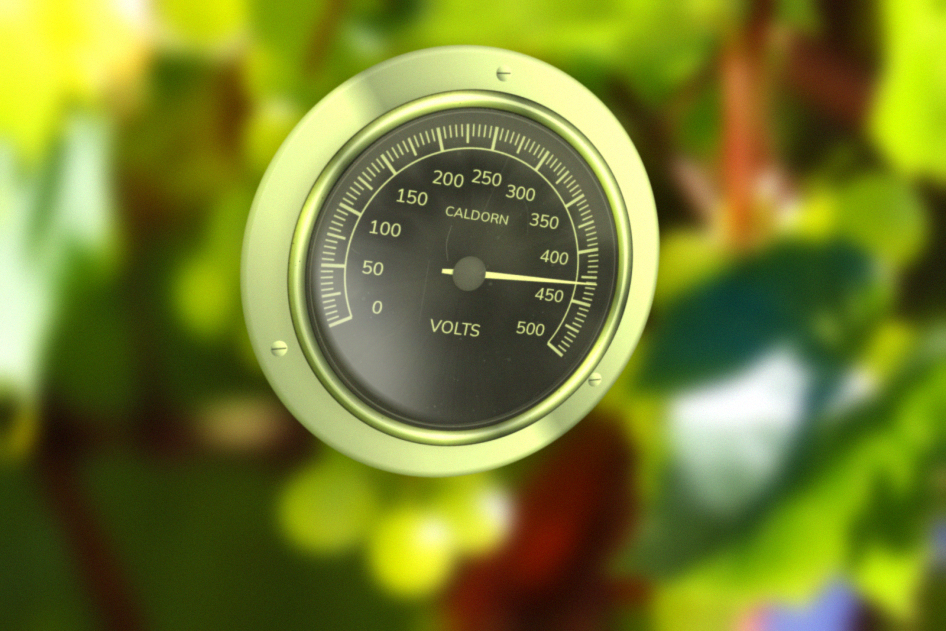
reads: 430V
